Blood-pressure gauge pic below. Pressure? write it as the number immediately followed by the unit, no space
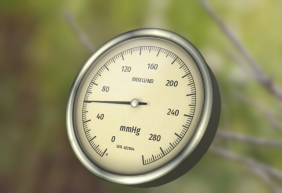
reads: 60mmHg
